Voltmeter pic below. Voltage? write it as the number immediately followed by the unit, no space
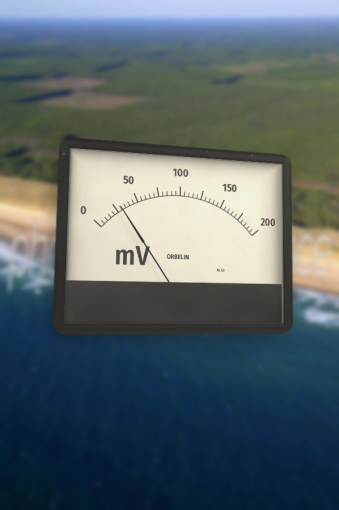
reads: 30mV
